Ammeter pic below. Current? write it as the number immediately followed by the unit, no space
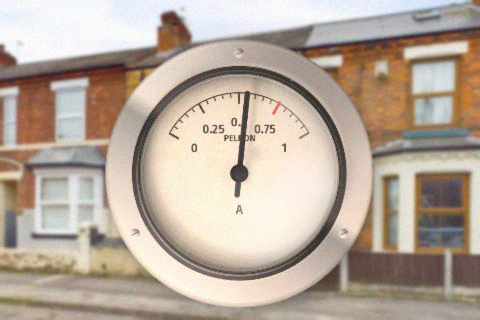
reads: 0.55A
